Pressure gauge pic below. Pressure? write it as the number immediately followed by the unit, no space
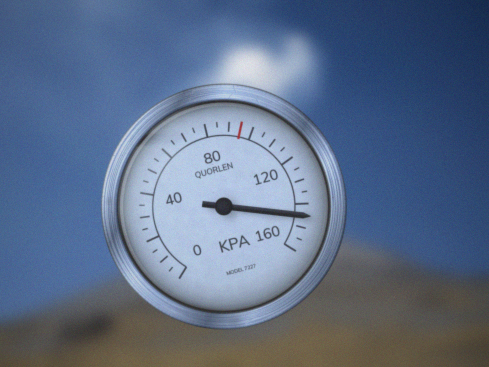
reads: 145kPa
